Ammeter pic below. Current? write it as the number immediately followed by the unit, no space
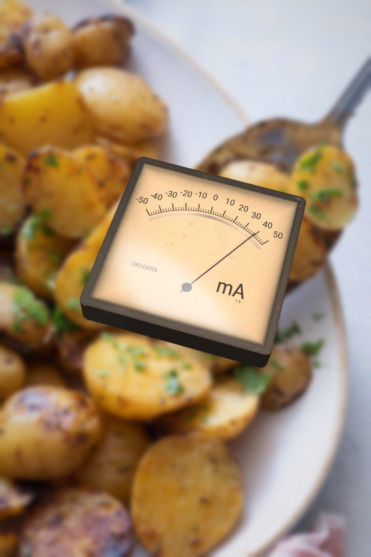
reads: 40mA
